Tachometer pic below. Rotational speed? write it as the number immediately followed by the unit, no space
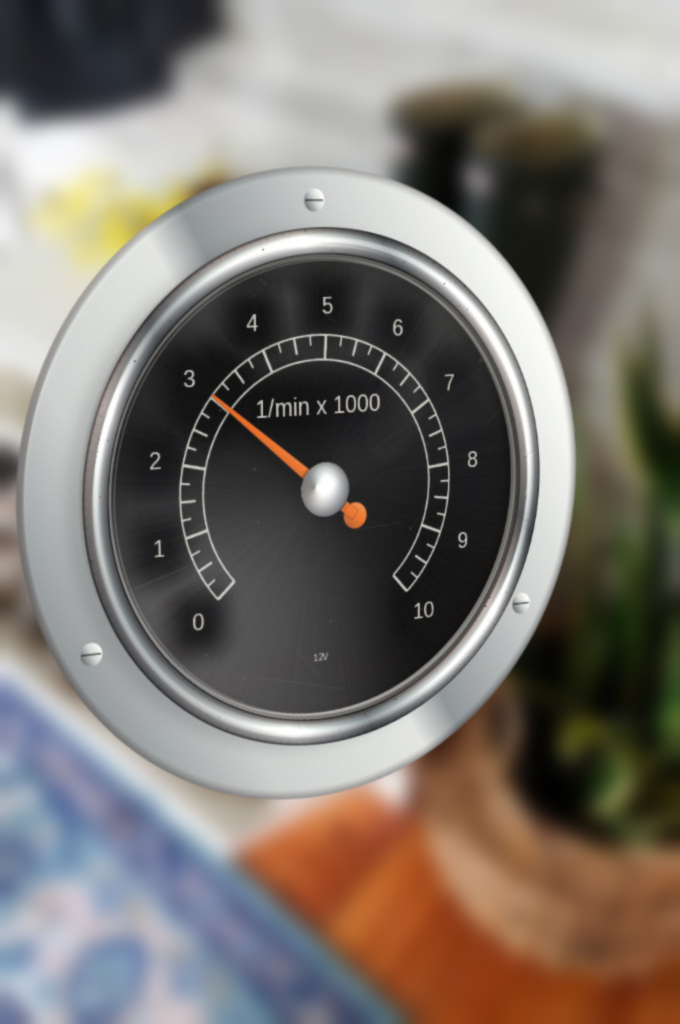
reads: 3000rpm
